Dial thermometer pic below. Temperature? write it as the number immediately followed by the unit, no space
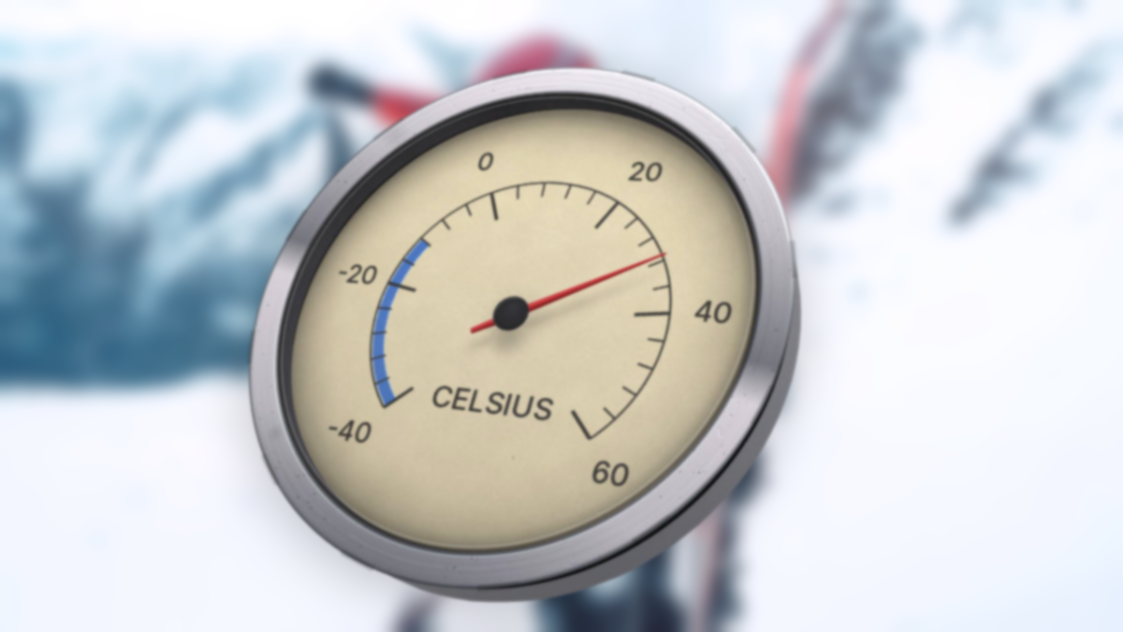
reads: 32°C
